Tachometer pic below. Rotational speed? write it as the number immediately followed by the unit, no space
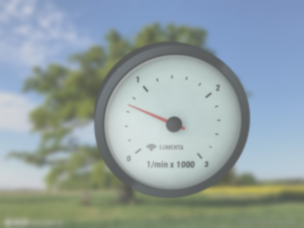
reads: 700rpm
